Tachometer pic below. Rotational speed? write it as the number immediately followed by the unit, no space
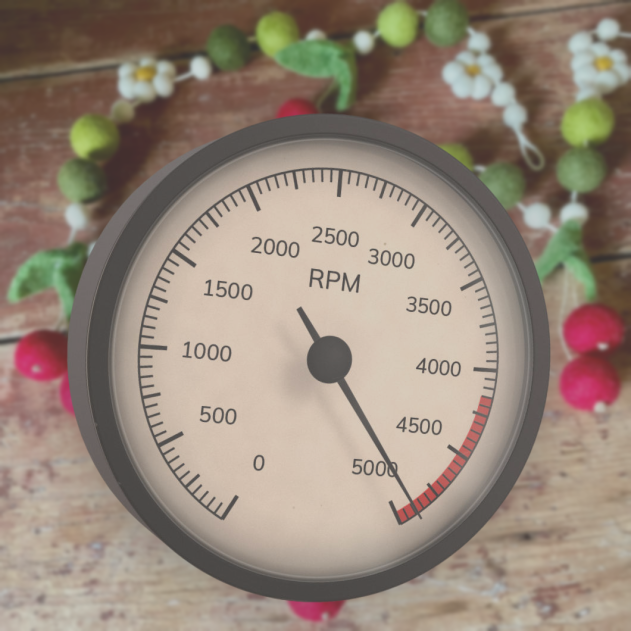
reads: 4900rpm
